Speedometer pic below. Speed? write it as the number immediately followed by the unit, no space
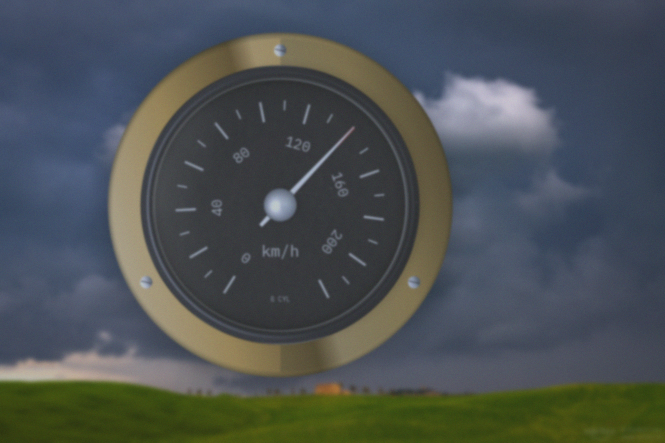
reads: 140km/h
